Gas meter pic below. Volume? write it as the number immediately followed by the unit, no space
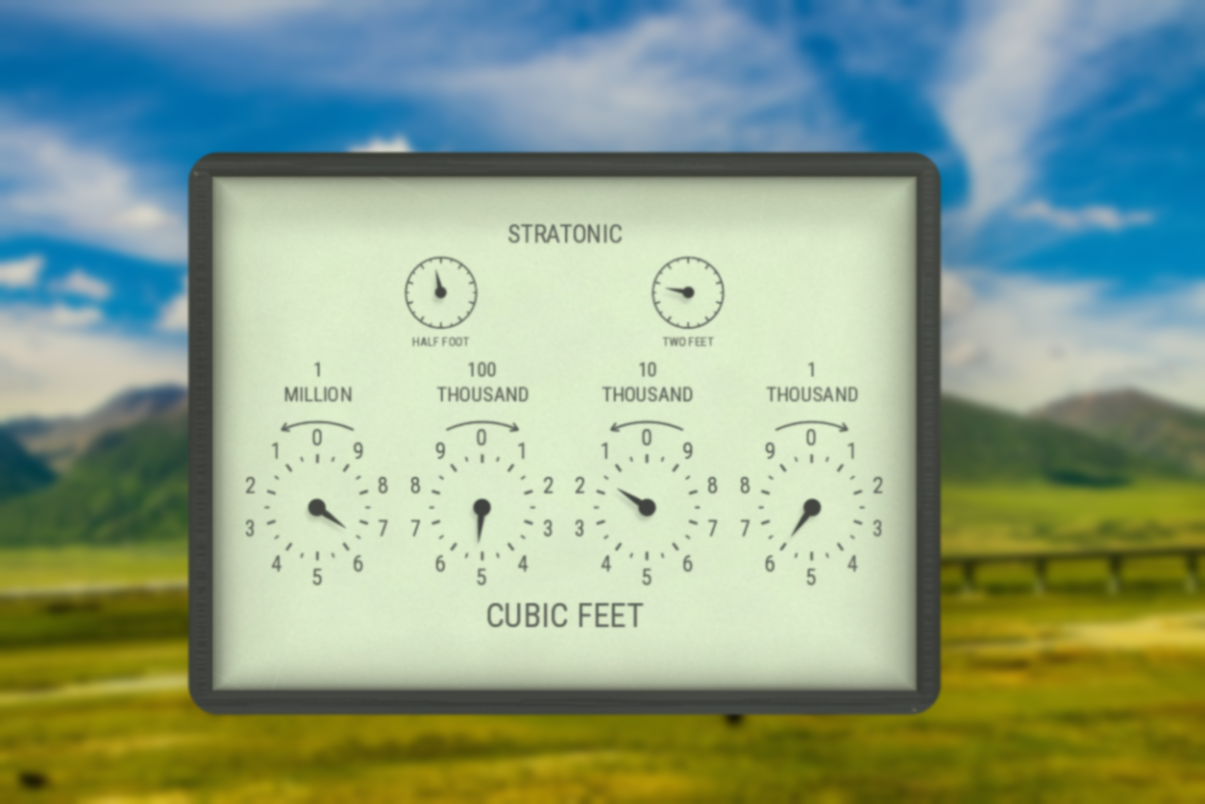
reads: 651600ft³
